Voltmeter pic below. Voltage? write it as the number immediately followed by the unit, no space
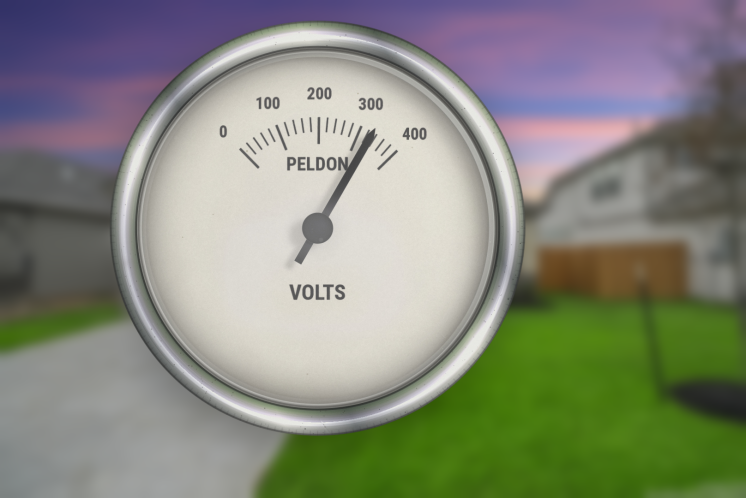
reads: 330V
